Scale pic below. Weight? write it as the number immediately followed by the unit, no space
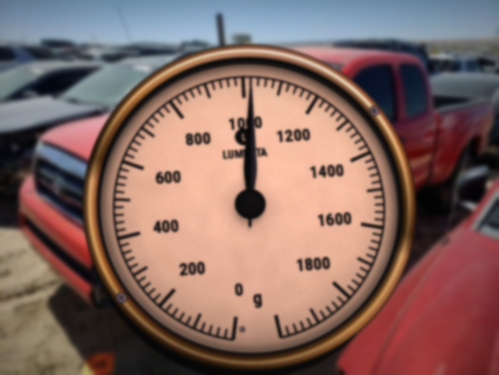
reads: 1020g
